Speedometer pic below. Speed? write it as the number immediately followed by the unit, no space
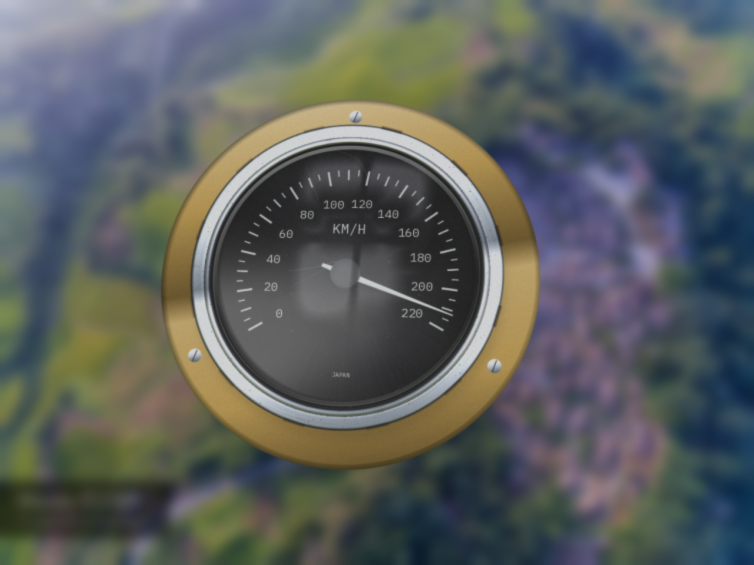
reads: 212.5km/h
